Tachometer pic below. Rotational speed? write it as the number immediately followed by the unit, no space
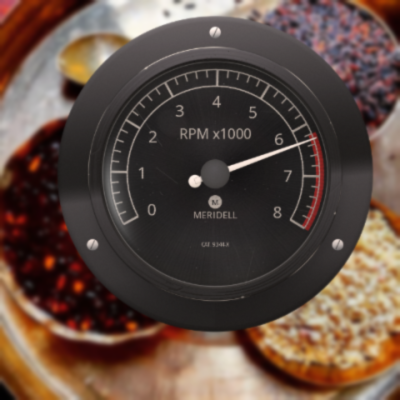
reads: 6300rpm
